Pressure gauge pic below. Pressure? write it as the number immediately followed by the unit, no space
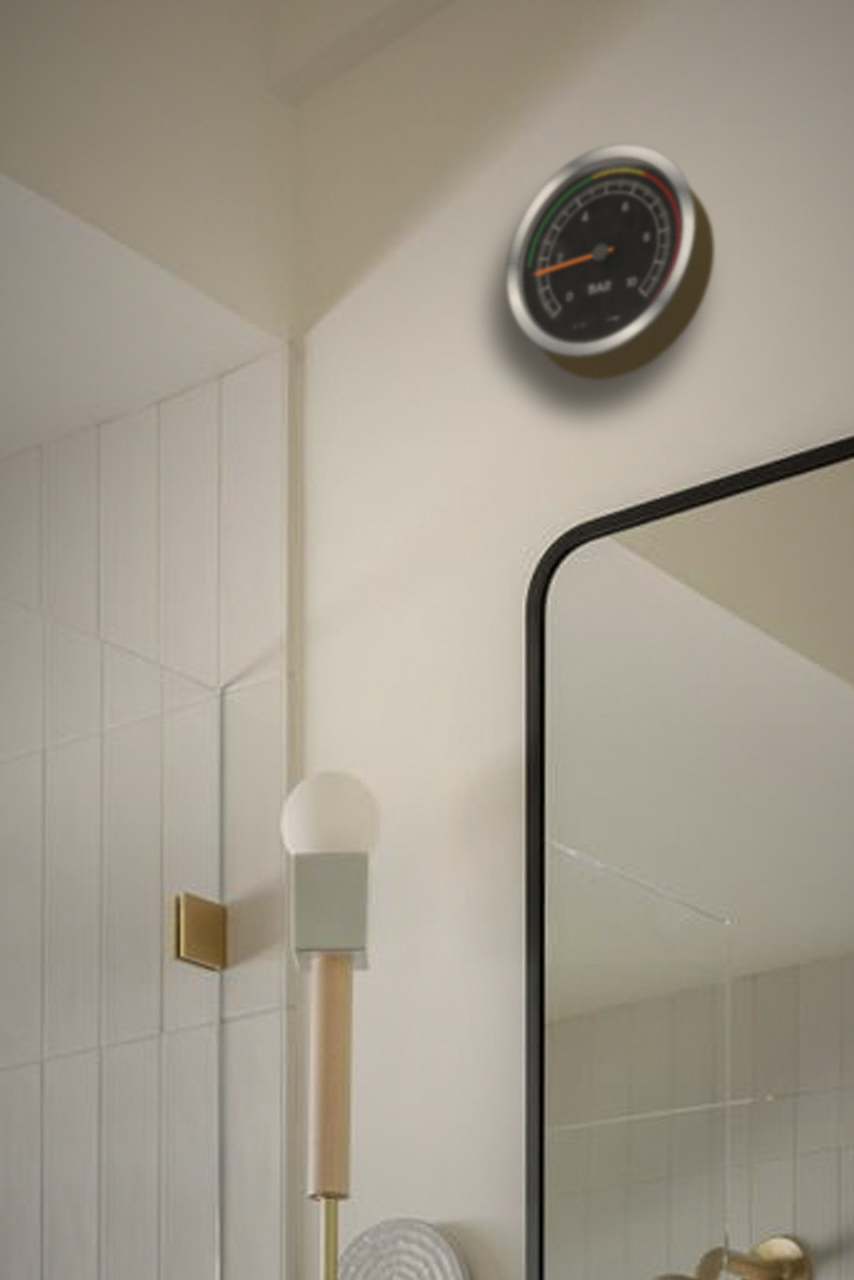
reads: 1.5bar
